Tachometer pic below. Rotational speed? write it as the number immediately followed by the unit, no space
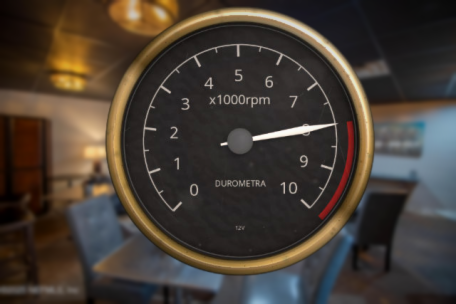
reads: 8000rpm
